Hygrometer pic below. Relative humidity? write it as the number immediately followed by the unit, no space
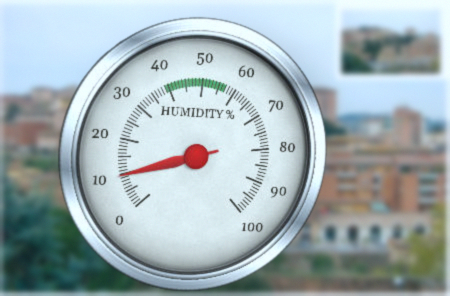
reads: 10%
